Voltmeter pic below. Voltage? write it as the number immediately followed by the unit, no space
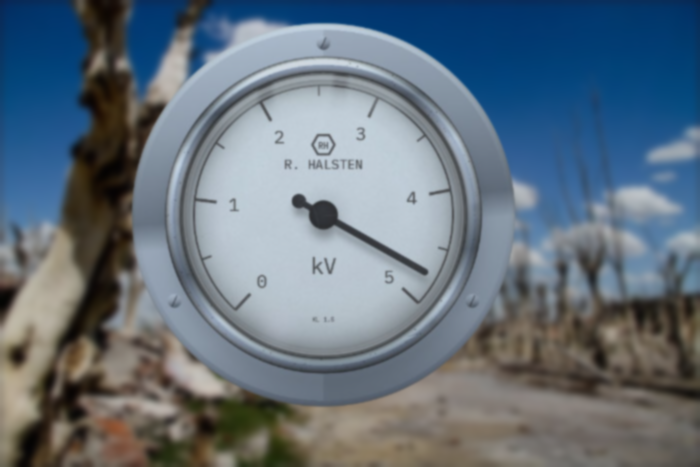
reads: 4.75kV
